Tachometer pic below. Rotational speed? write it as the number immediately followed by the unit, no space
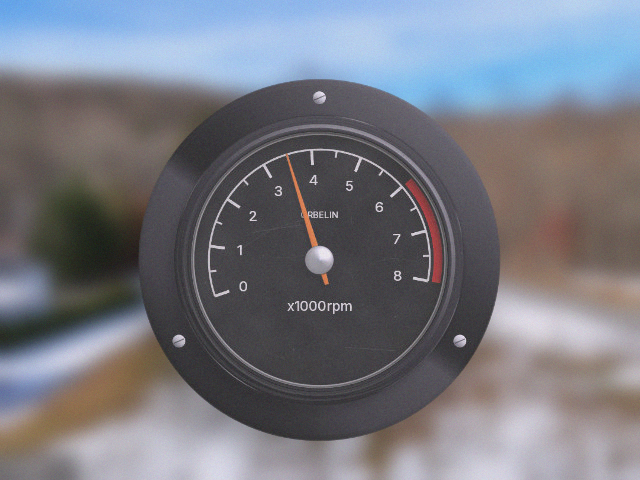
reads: 3500rpm
